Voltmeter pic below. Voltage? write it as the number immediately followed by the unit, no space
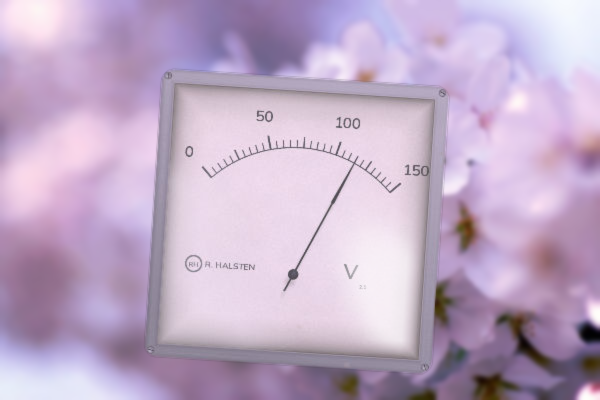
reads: 115V
